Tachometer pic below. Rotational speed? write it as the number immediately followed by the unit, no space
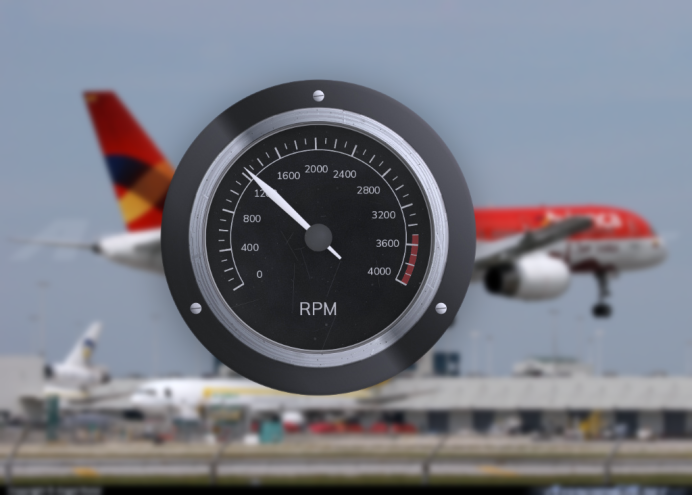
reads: 1250rpm
